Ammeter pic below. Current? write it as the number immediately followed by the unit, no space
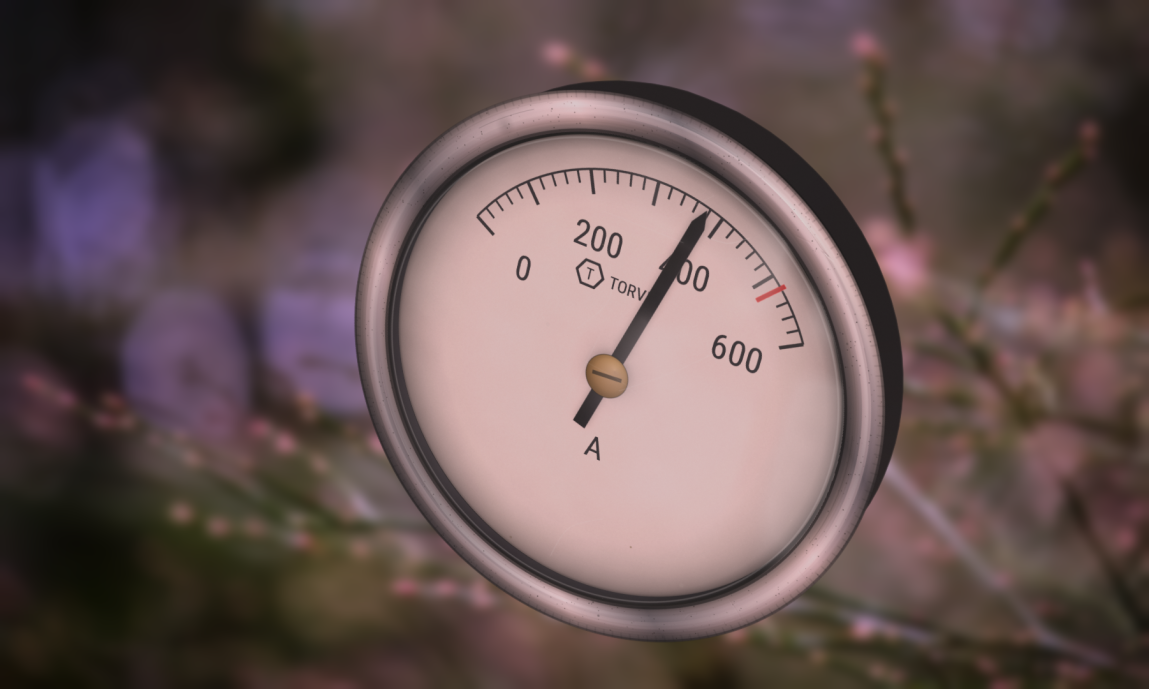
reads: 380A
